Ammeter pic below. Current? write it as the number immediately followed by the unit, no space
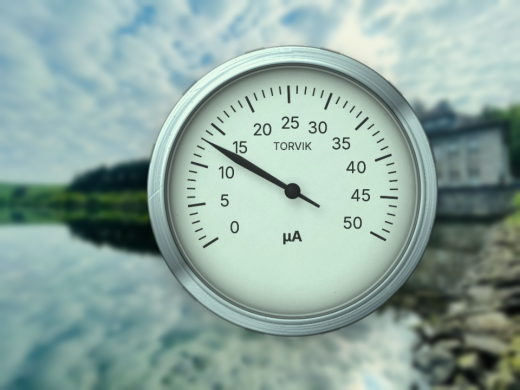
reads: 13µA
